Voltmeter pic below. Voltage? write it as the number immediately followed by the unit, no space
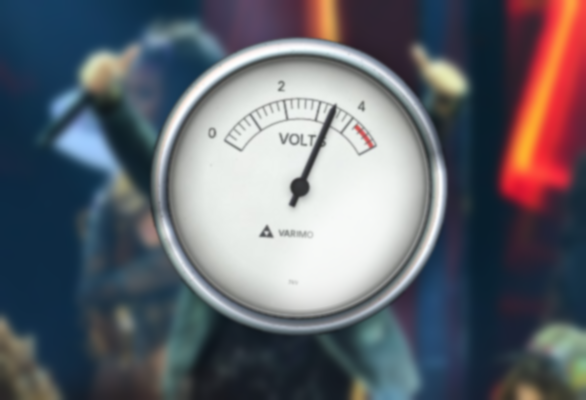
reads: 3.4V
